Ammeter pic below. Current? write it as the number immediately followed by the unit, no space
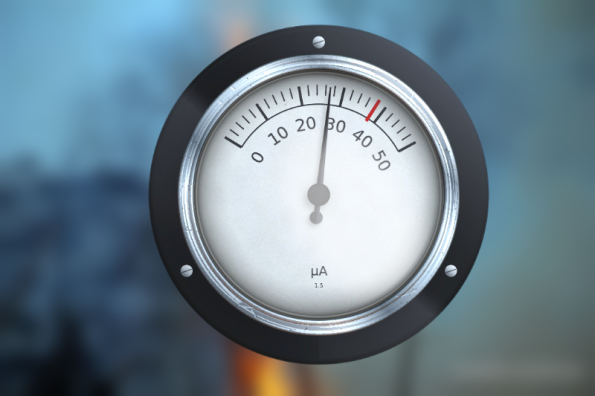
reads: 27µA
